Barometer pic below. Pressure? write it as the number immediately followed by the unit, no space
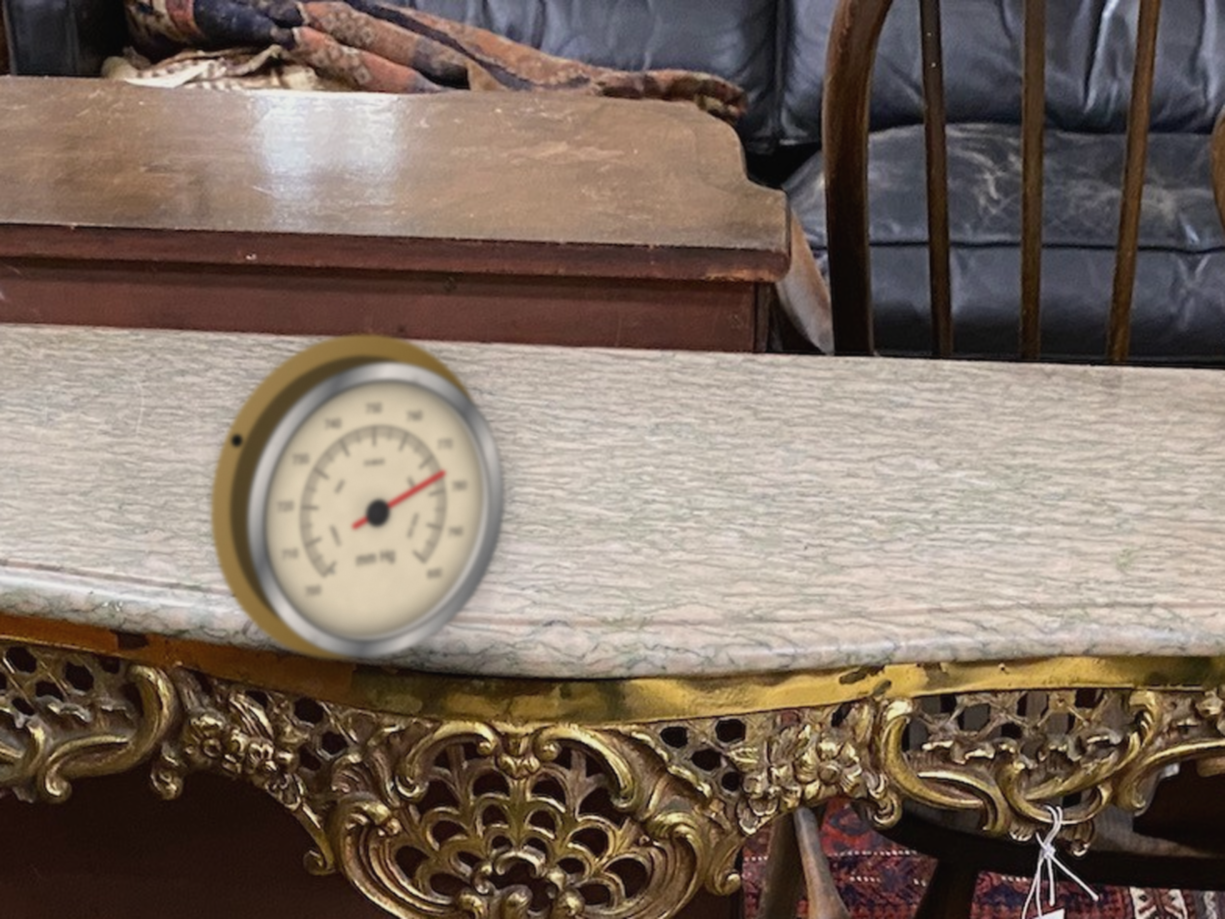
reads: 775mmHg
